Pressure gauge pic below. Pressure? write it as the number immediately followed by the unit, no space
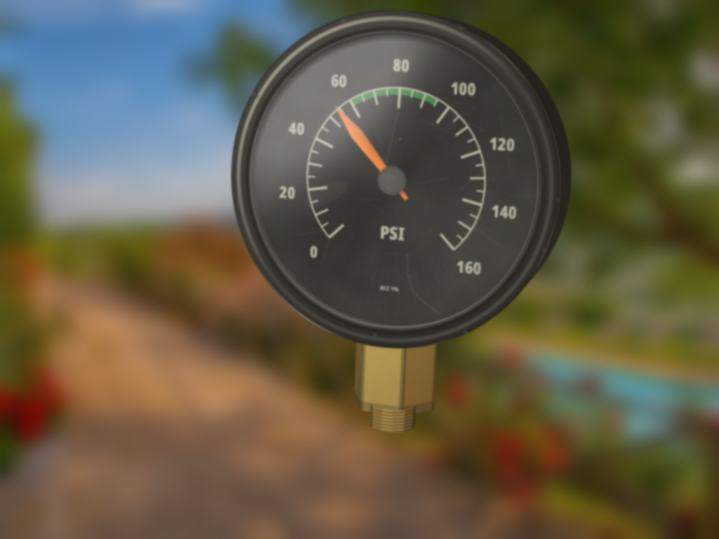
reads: 55psi
